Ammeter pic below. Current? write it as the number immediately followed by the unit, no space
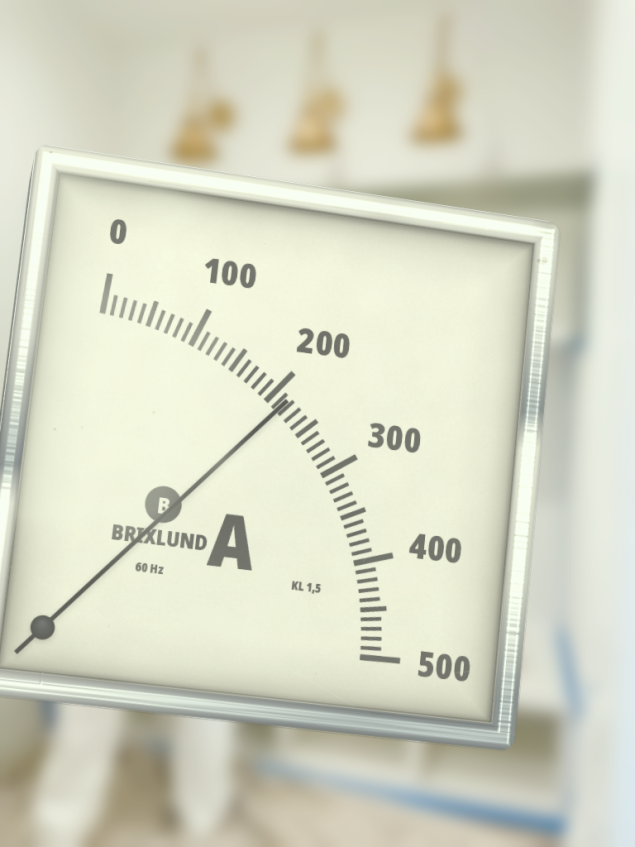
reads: 215A
